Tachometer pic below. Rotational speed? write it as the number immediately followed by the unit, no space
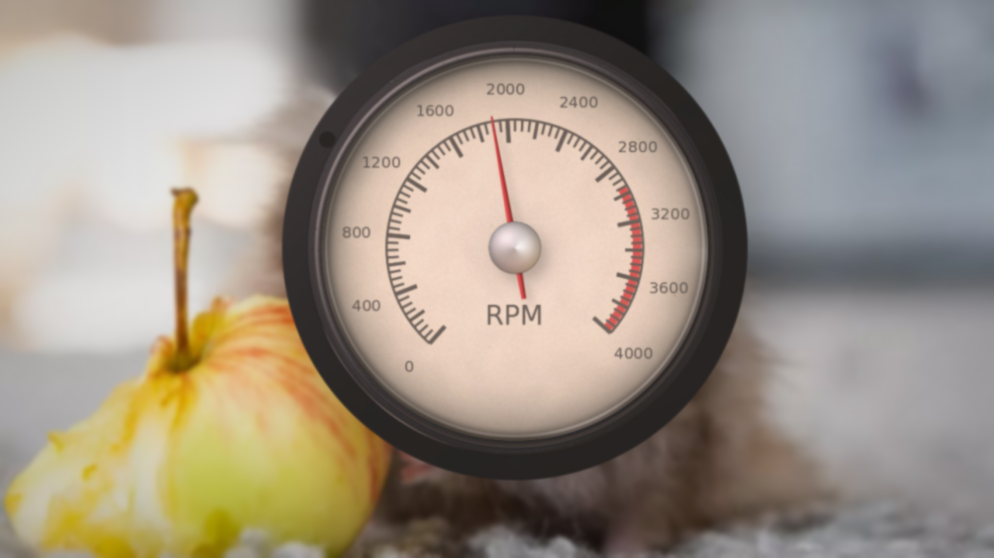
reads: 1900rpm
